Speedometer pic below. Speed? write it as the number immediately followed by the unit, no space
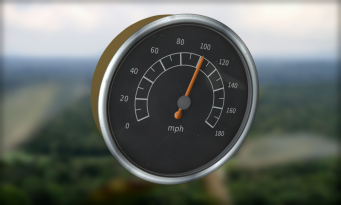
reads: 100mph
